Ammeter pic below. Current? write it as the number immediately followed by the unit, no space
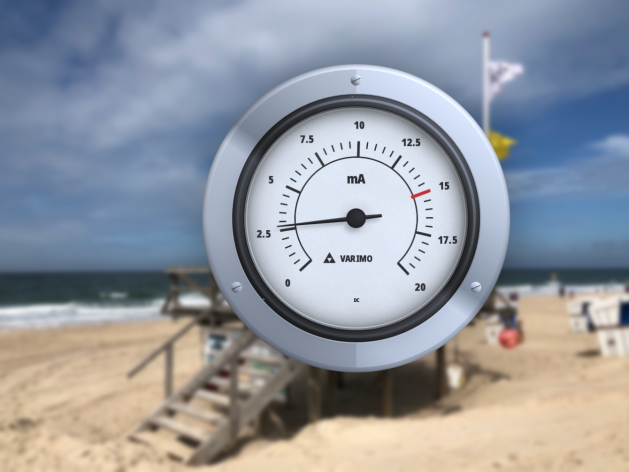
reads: 2.75mA
